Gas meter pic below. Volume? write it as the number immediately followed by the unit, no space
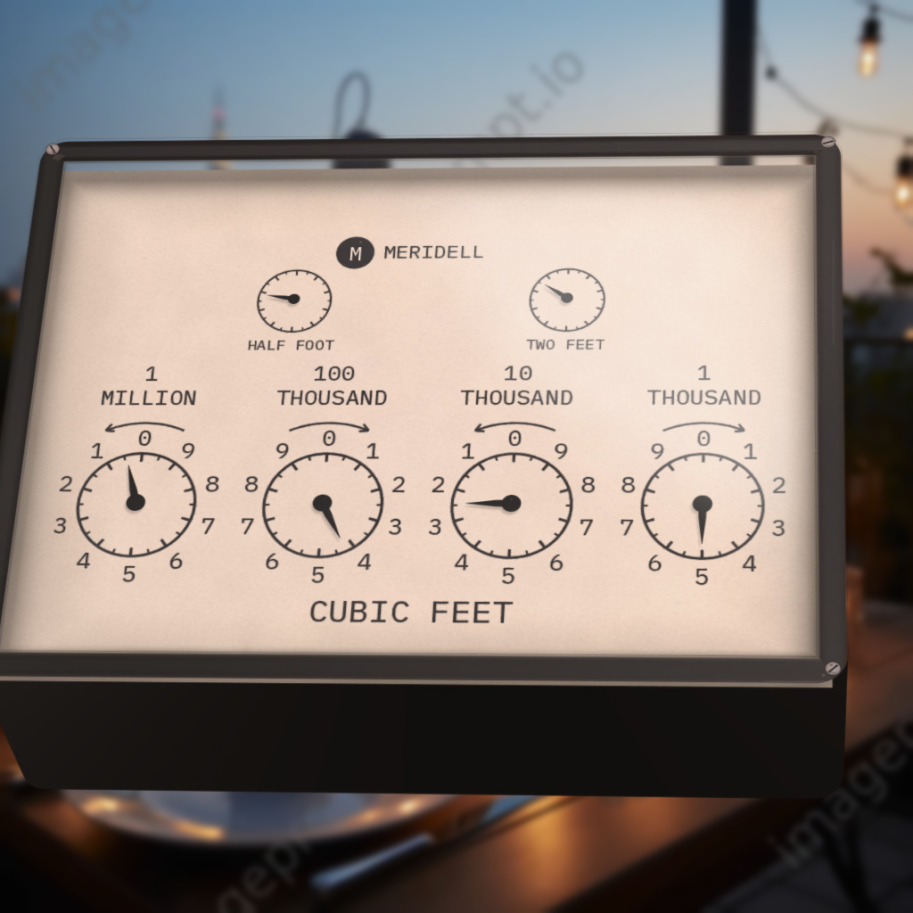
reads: 42500ft³
